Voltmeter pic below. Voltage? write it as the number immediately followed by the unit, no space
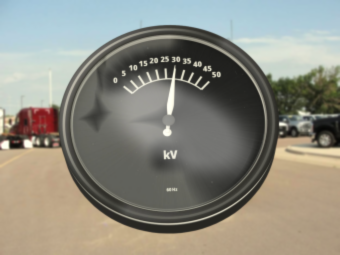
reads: 30kV
